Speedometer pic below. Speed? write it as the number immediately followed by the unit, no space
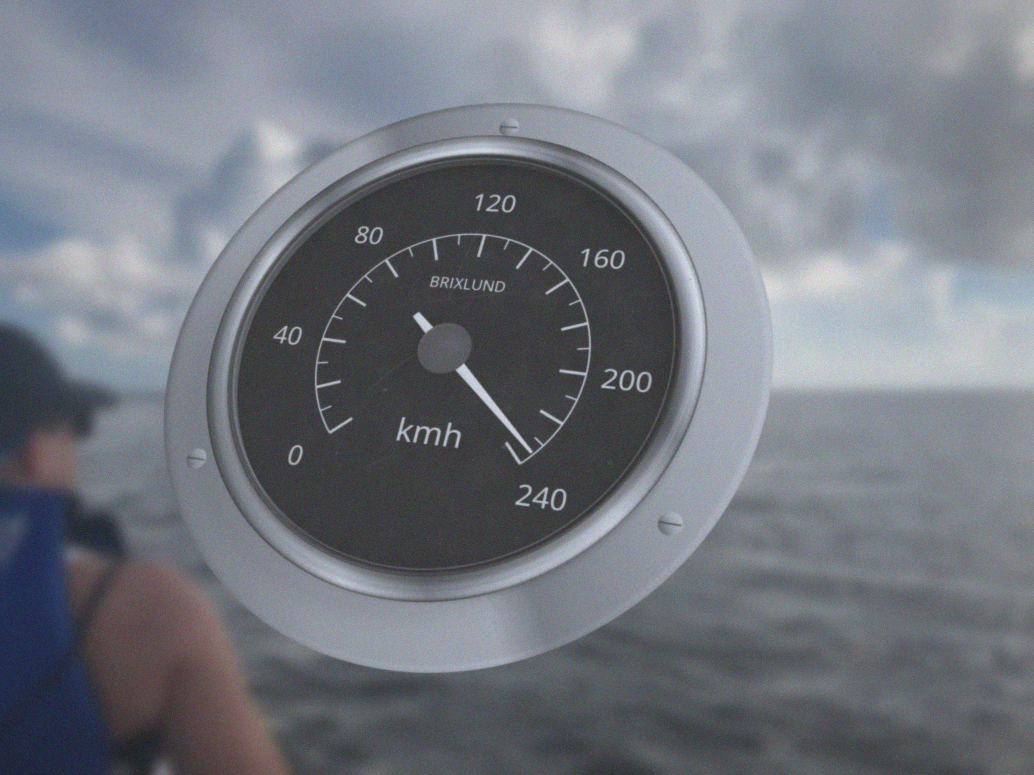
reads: 235km/h
